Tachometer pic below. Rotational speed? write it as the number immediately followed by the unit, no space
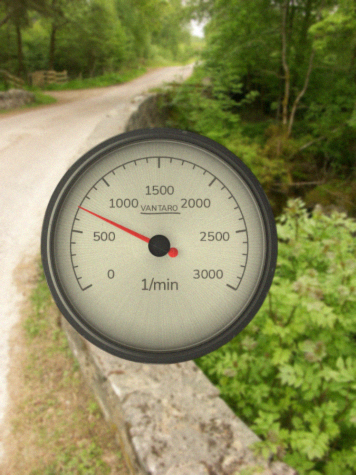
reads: 700rpm
